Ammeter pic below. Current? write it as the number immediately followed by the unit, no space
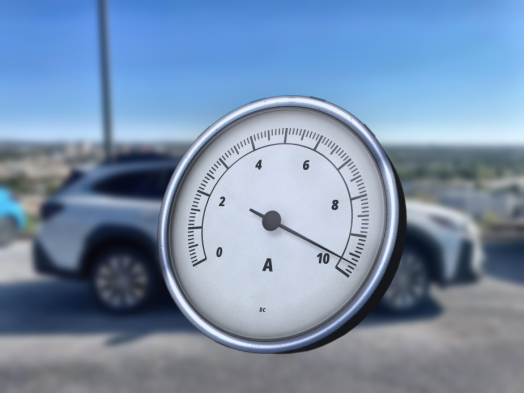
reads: 9.7A
